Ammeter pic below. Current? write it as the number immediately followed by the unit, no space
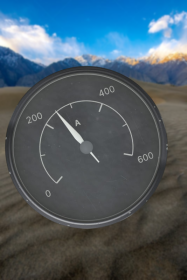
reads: 250A
